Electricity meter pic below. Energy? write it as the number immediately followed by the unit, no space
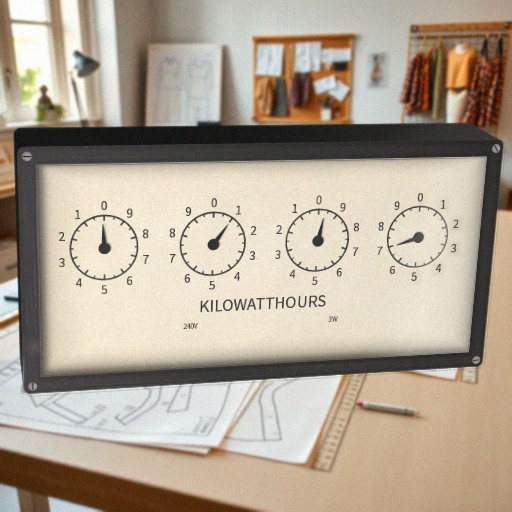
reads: 97kWh
